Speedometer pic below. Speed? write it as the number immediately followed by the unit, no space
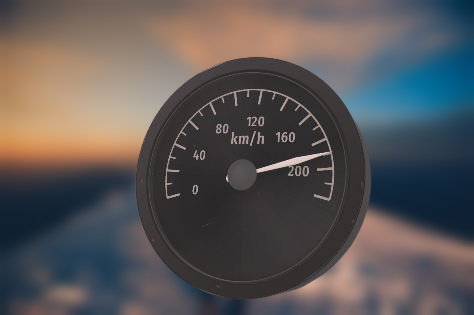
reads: 190km/h
